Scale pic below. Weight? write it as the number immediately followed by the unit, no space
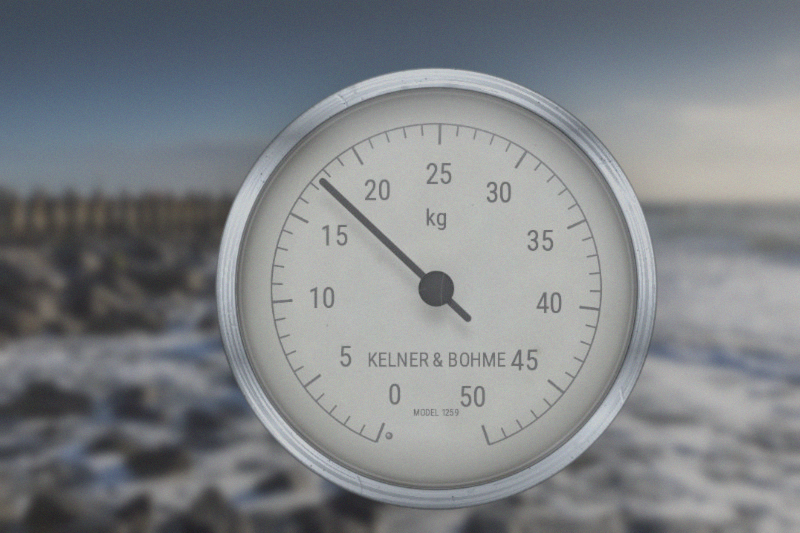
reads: 17.5kg
